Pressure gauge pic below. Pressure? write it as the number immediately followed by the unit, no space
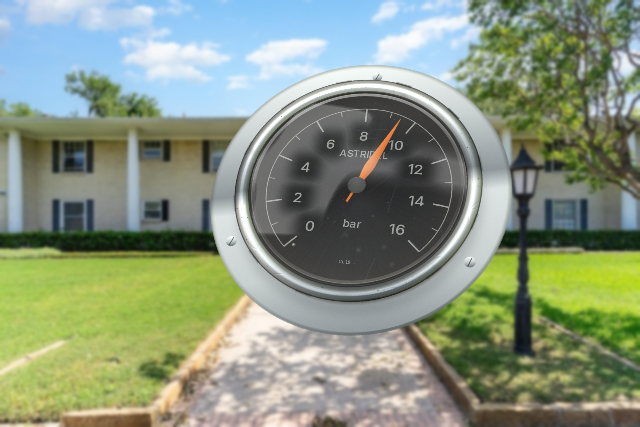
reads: 9.5bar
